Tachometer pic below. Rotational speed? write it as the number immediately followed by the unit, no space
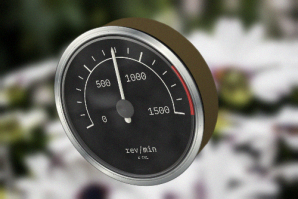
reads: 800rpm
